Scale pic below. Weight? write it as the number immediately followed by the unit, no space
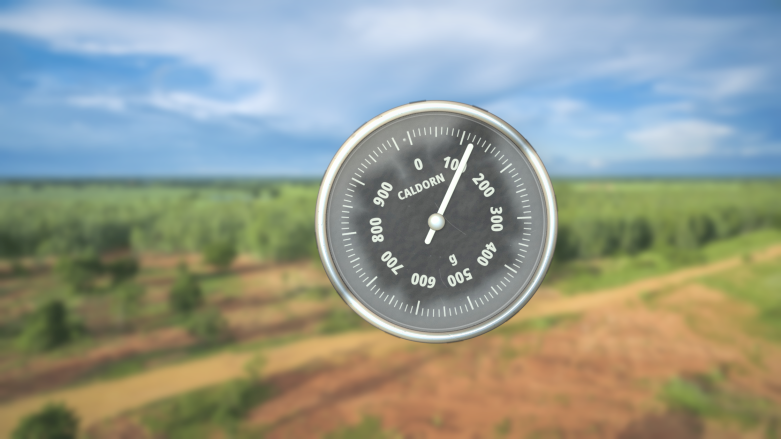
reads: 120g
